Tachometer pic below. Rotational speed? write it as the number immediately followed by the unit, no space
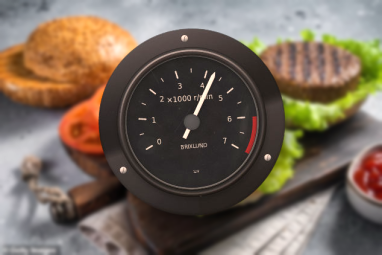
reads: 4250rpm
